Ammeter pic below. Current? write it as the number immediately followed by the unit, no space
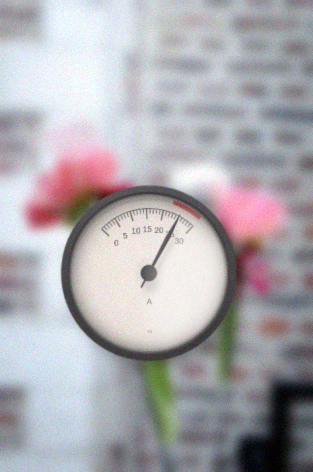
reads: 25A
